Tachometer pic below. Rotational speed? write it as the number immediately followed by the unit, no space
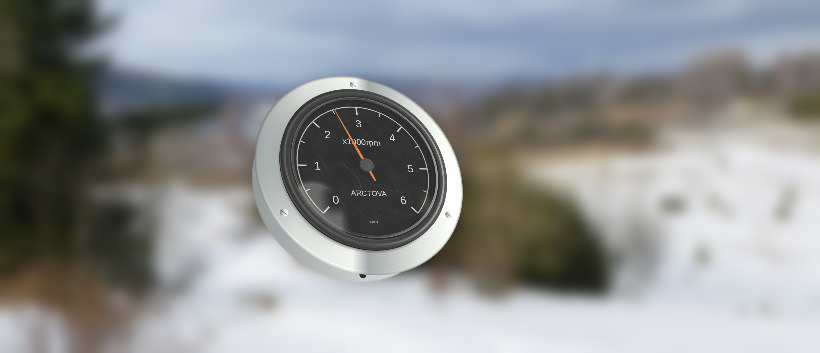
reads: 2500rpm
